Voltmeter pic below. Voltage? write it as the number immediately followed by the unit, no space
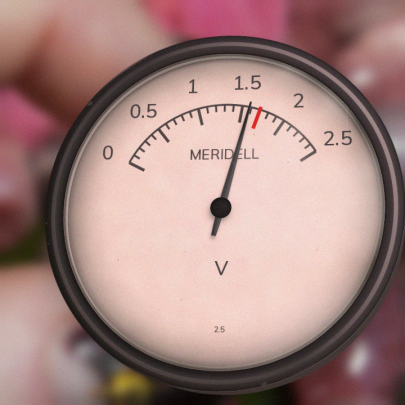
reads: 1.6V
